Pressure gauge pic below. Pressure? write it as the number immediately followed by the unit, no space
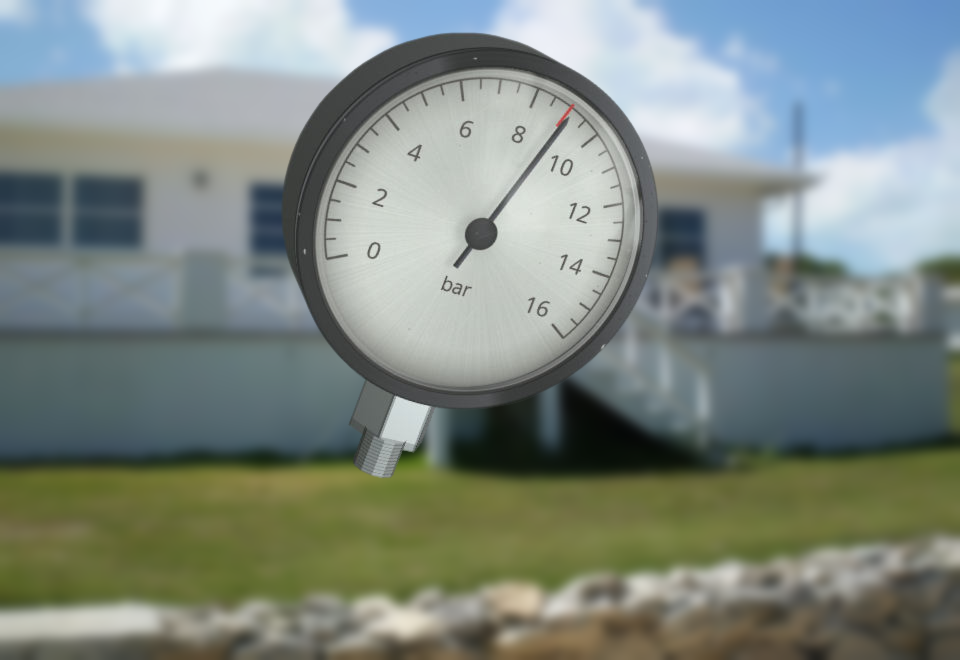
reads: 9bar
